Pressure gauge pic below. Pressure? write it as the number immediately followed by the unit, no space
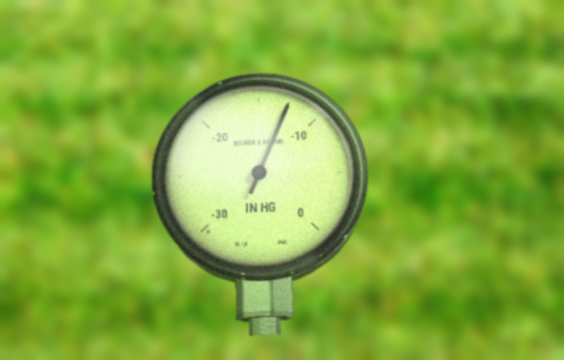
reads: -12.5inHg
